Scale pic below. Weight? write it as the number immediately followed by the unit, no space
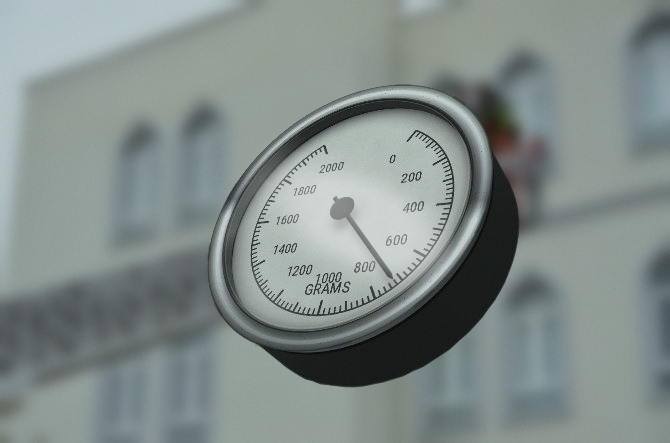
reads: 720g
